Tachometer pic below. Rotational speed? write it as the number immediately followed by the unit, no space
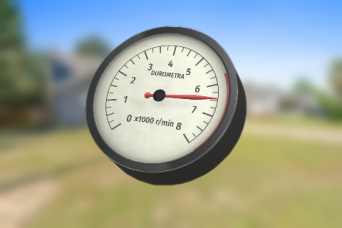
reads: 6500rpm
